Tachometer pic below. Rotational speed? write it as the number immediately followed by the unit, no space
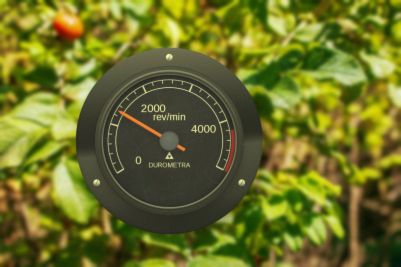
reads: 1300rpm
